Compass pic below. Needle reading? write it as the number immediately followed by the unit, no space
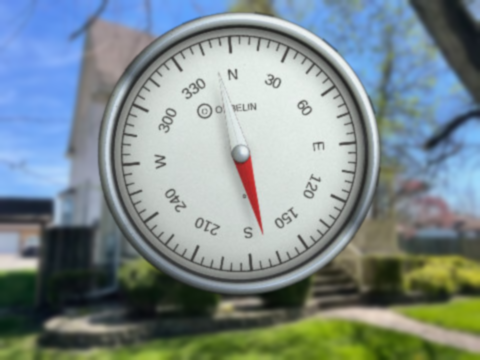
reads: 170°
